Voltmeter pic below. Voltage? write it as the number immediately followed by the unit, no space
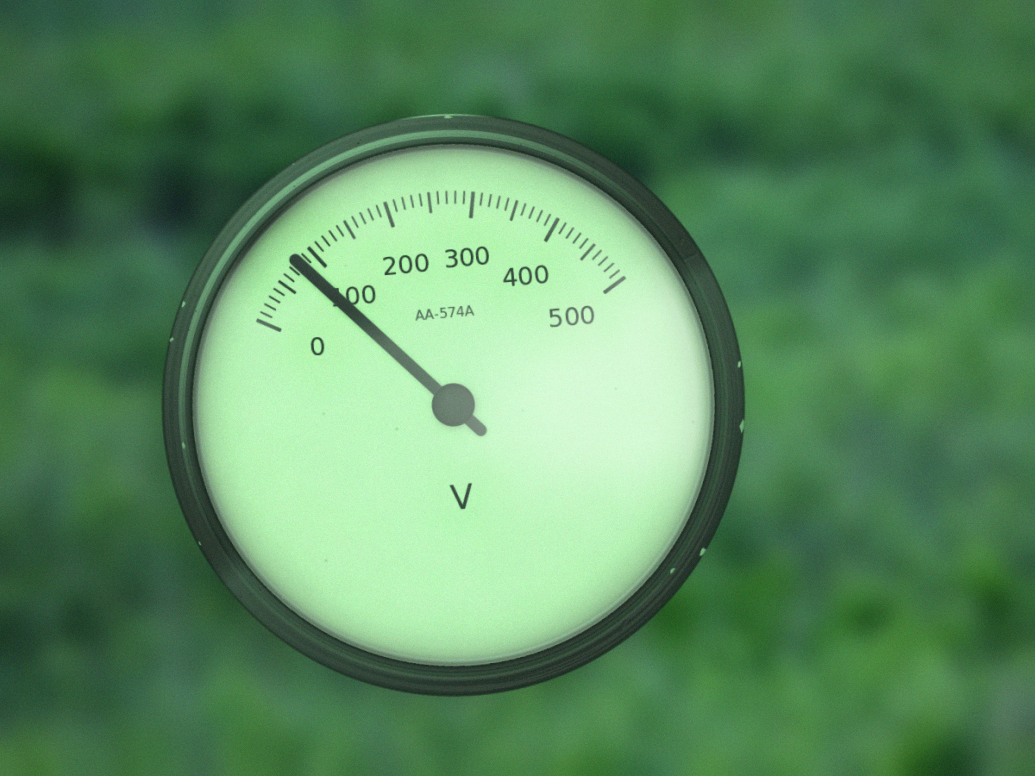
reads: 80V
